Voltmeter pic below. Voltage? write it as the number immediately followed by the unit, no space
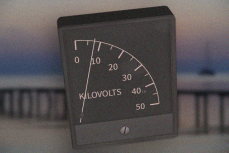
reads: 7.5kV
